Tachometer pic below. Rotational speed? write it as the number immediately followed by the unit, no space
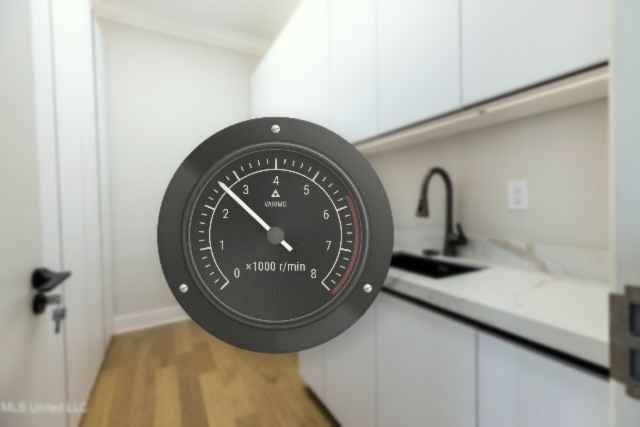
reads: 2600rpm
